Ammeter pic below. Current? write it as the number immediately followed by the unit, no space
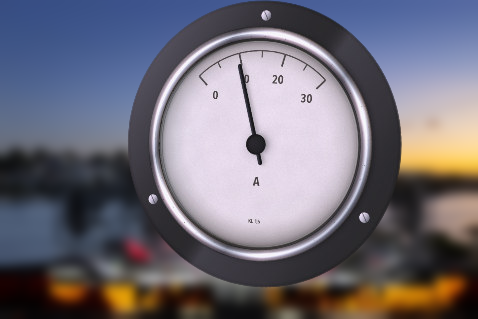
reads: 10A
